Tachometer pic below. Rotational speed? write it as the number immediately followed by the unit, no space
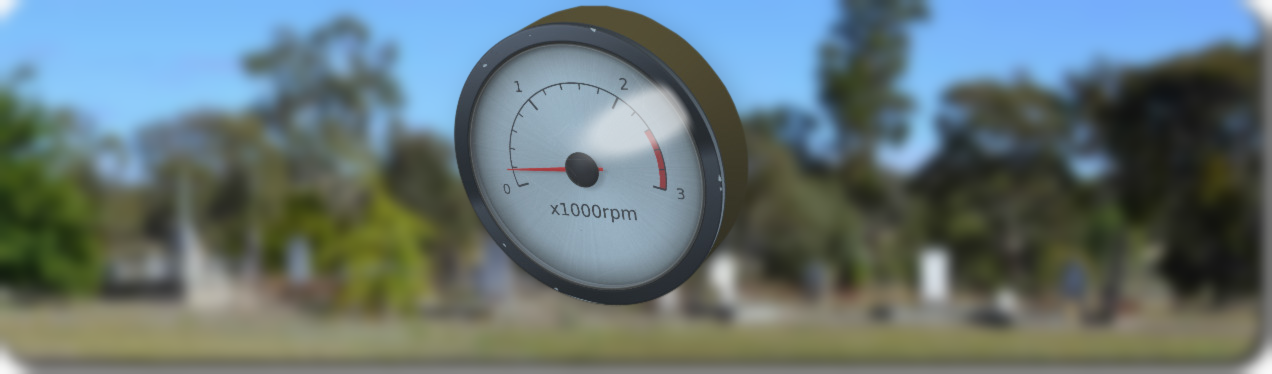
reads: 200rpm
